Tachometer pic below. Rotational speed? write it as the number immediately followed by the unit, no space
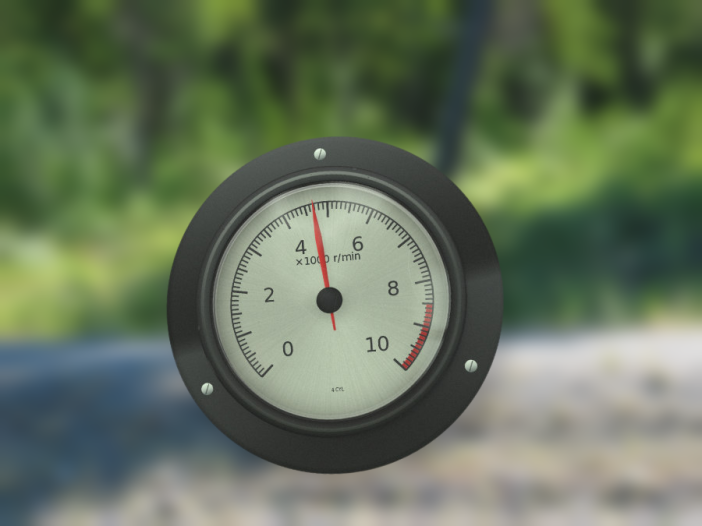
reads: 4700rpm
